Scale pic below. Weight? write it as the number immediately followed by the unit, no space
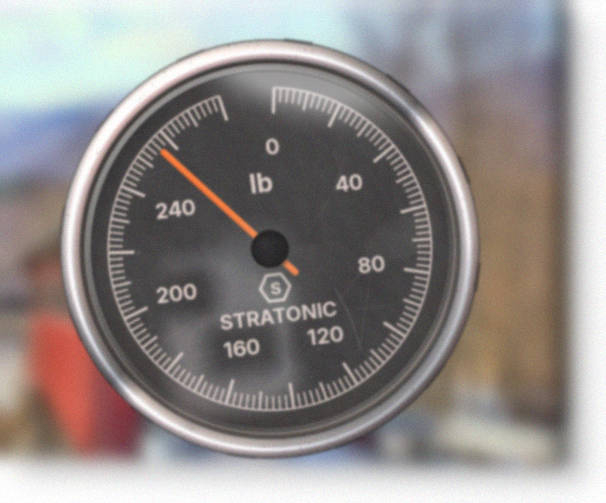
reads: 256lb
